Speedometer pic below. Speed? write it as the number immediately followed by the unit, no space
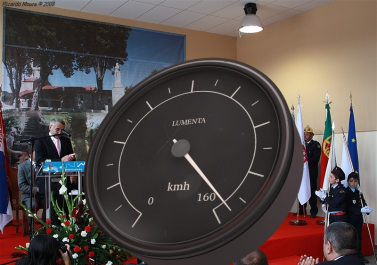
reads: 155km/h
